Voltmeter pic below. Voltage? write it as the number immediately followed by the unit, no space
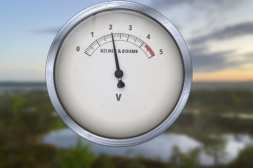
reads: 2V
